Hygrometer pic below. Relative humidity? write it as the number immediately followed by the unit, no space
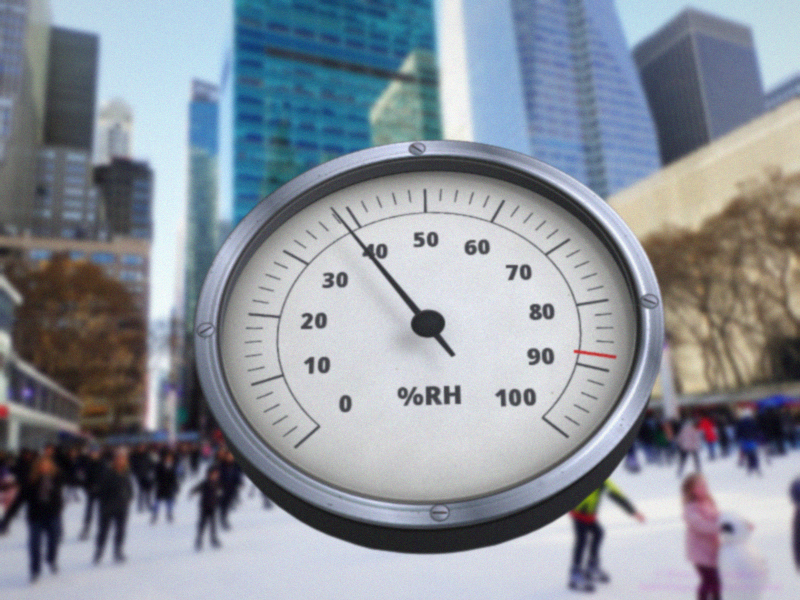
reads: 38%
